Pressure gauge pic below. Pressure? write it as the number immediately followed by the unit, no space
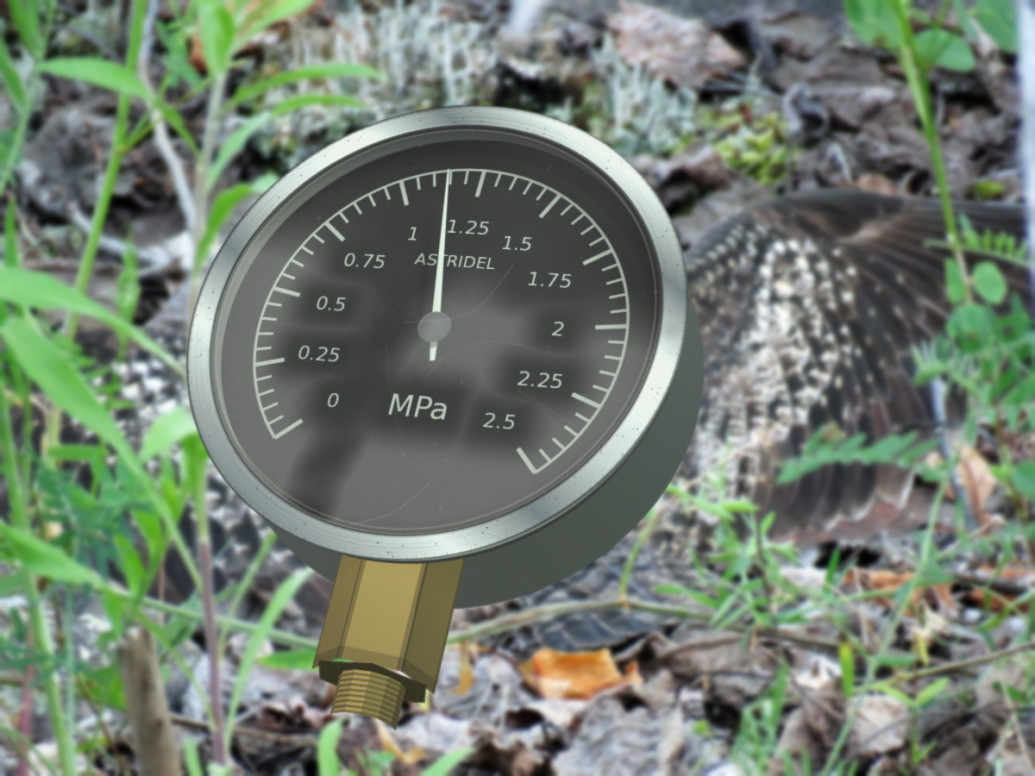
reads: 1.15MPa
